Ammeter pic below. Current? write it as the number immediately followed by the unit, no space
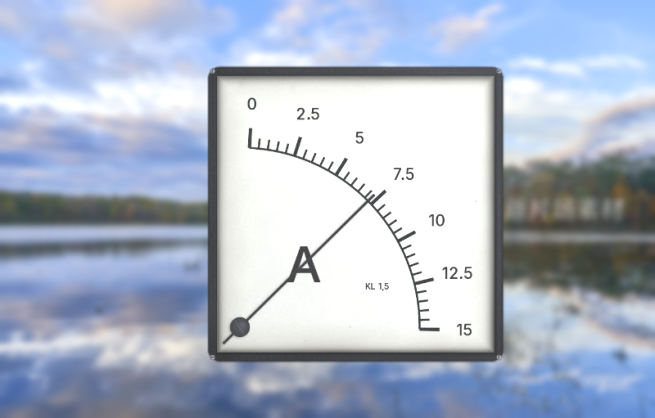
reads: 7.25A
